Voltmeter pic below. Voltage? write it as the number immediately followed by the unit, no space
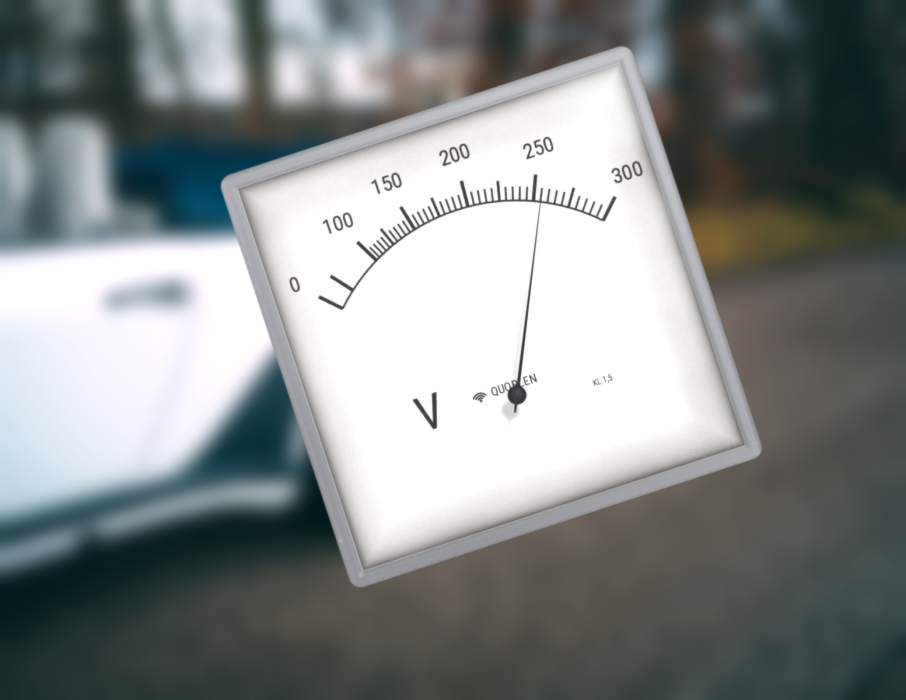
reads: 255V
